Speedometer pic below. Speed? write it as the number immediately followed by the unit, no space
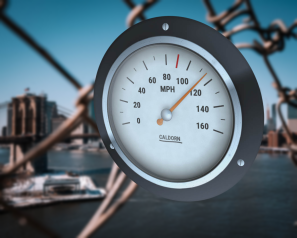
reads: 115mph
